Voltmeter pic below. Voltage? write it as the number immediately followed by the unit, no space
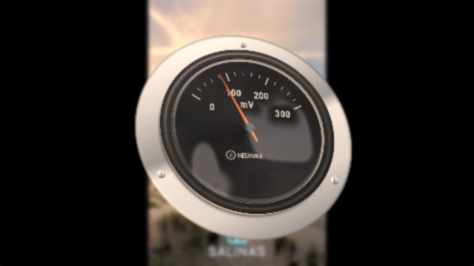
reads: 80mV
